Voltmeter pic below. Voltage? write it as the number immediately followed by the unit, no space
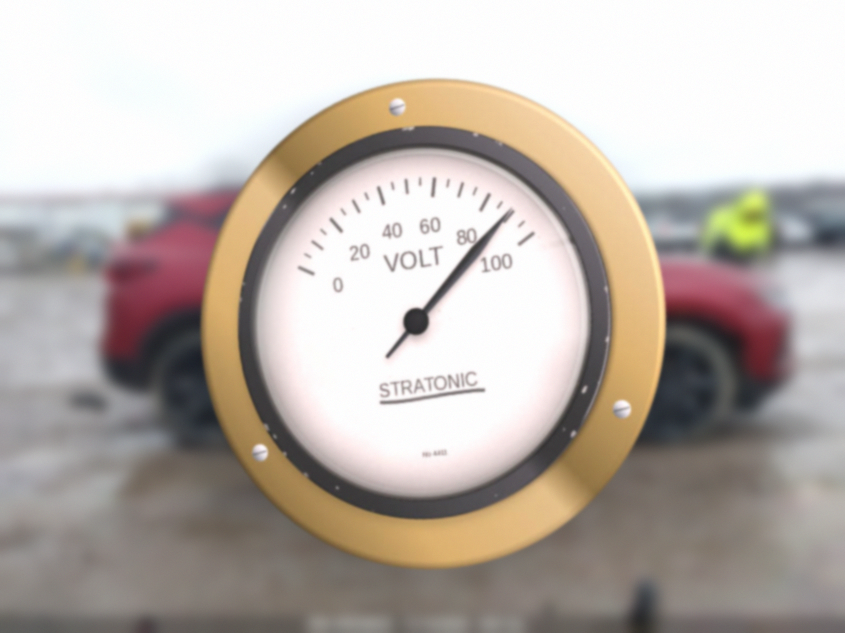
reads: 90V
